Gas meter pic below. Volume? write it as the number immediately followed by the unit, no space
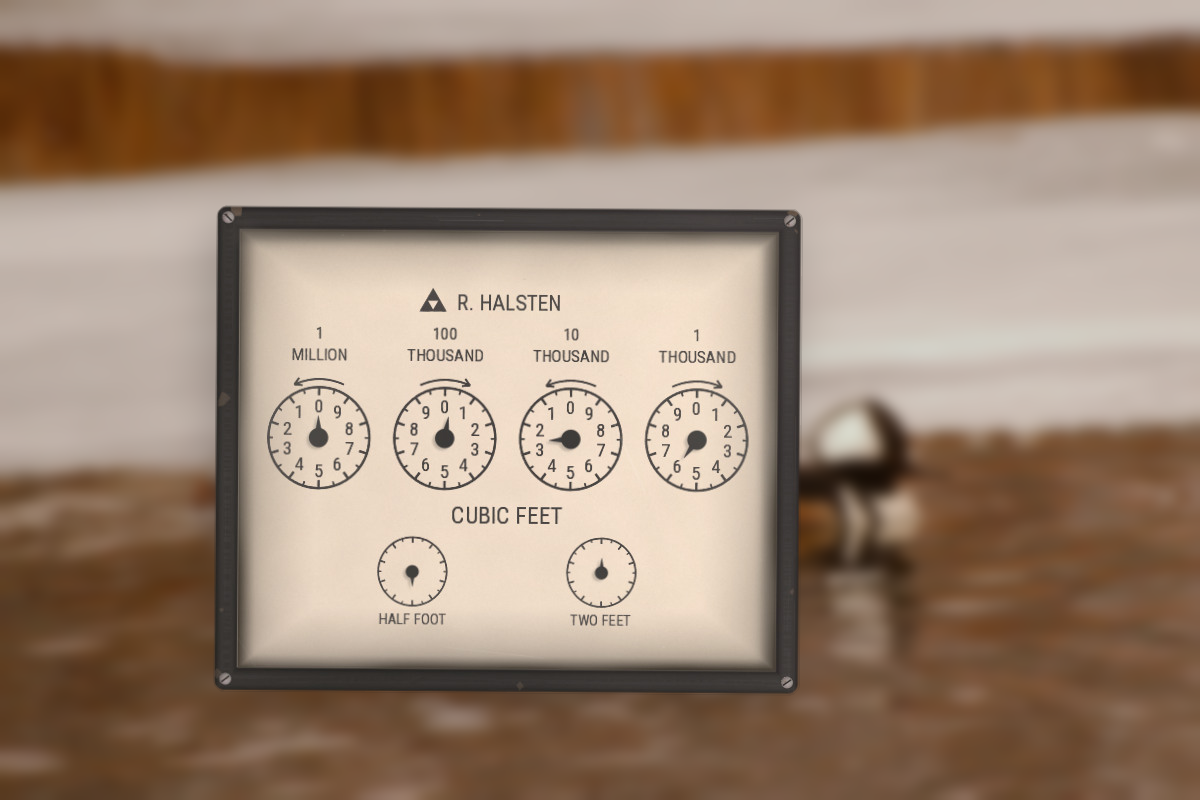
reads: 2600ft³
